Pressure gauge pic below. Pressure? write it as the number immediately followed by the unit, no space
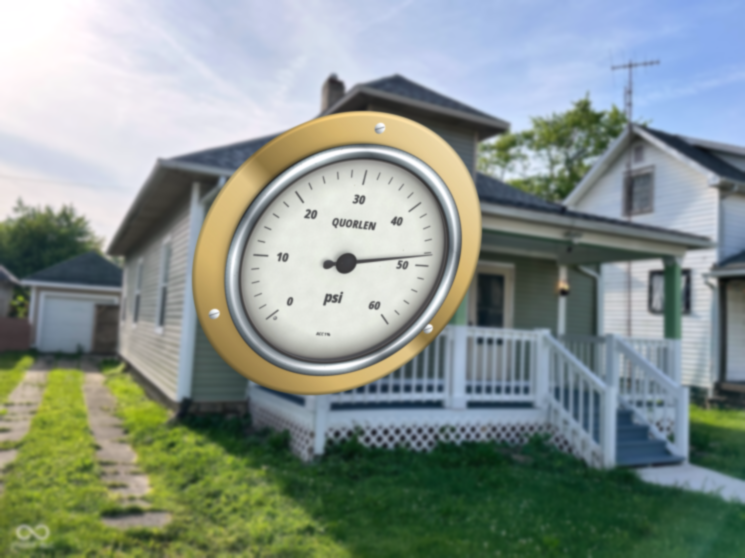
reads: 48psi
